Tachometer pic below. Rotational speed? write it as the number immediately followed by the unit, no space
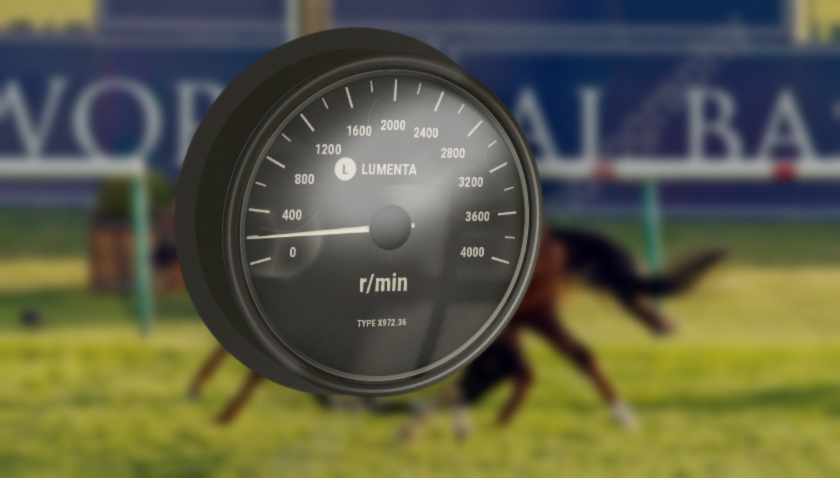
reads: 200rpm
